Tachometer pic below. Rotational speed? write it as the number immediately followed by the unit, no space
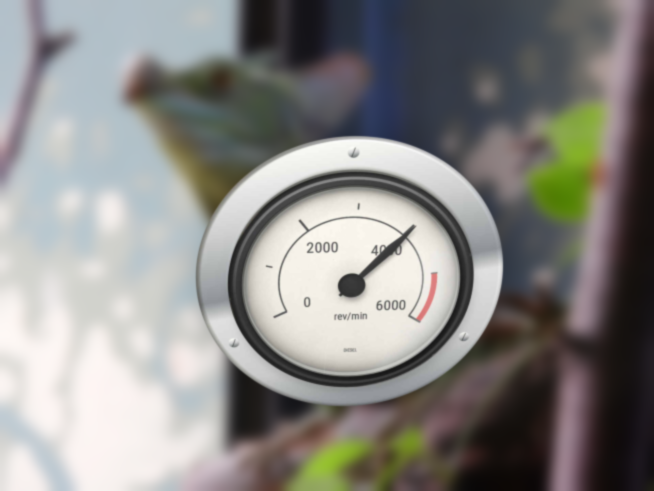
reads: 4000rpm
